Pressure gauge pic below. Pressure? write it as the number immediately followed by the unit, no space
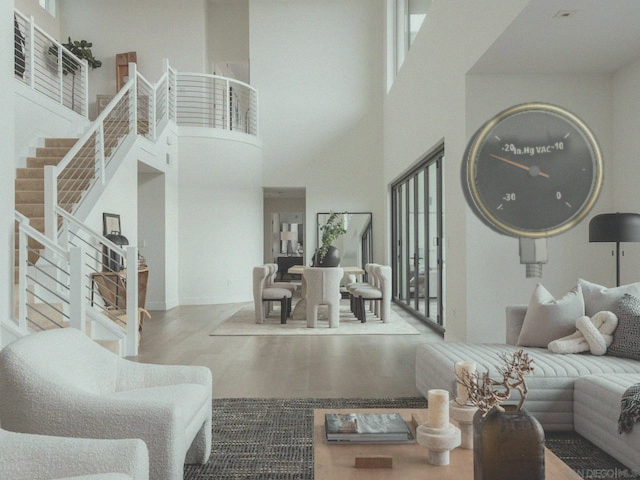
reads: -22.5inHg
